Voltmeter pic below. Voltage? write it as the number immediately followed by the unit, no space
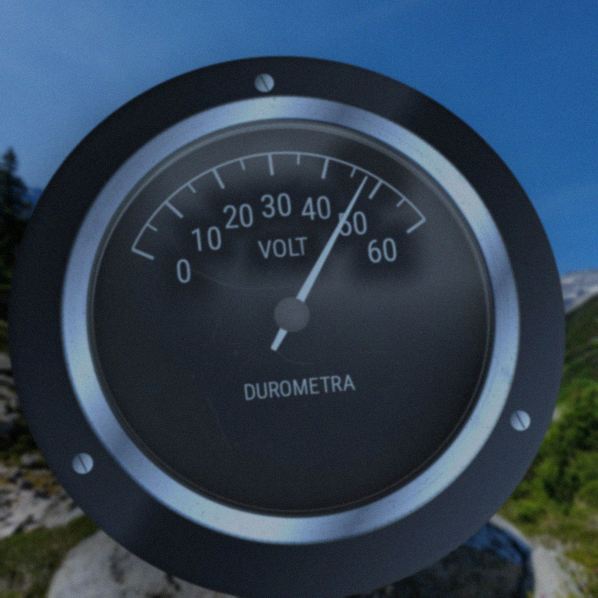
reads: 47.5V
